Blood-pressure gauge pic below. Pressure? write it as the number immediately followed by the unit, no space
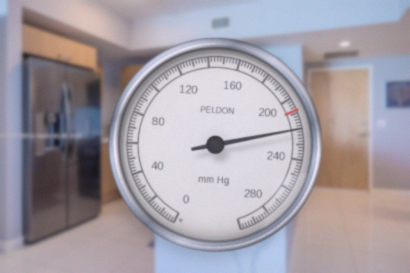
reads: 220mmHg
